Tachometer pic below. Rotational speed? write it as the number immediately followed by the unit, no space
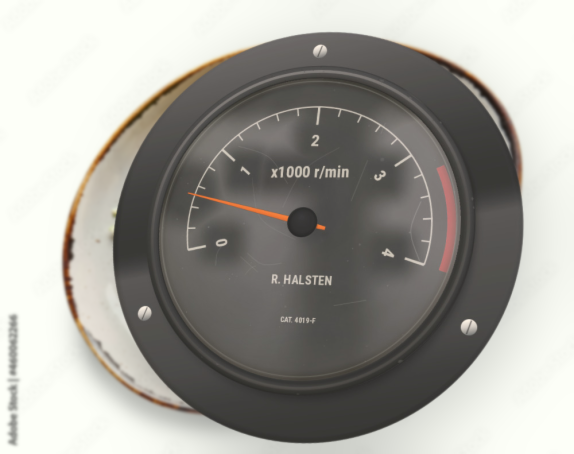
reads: 500rpm
